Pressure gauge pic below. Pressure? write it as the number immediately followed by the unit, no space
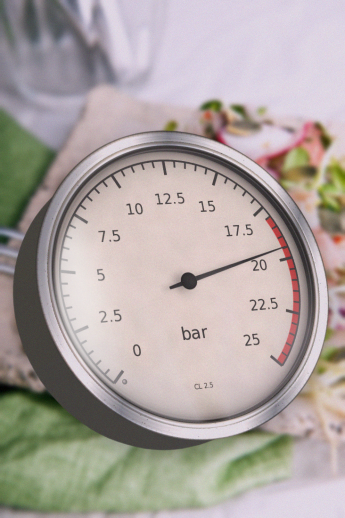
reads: 19.5bar
